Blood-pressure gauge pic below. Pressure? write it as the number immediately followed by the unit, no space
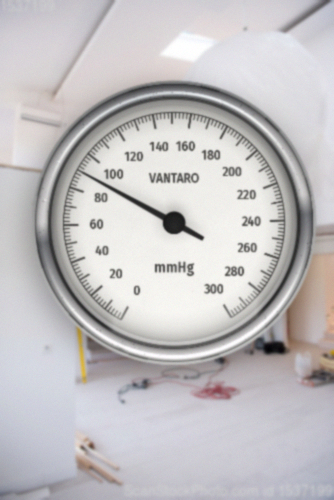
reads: 90mmHg
